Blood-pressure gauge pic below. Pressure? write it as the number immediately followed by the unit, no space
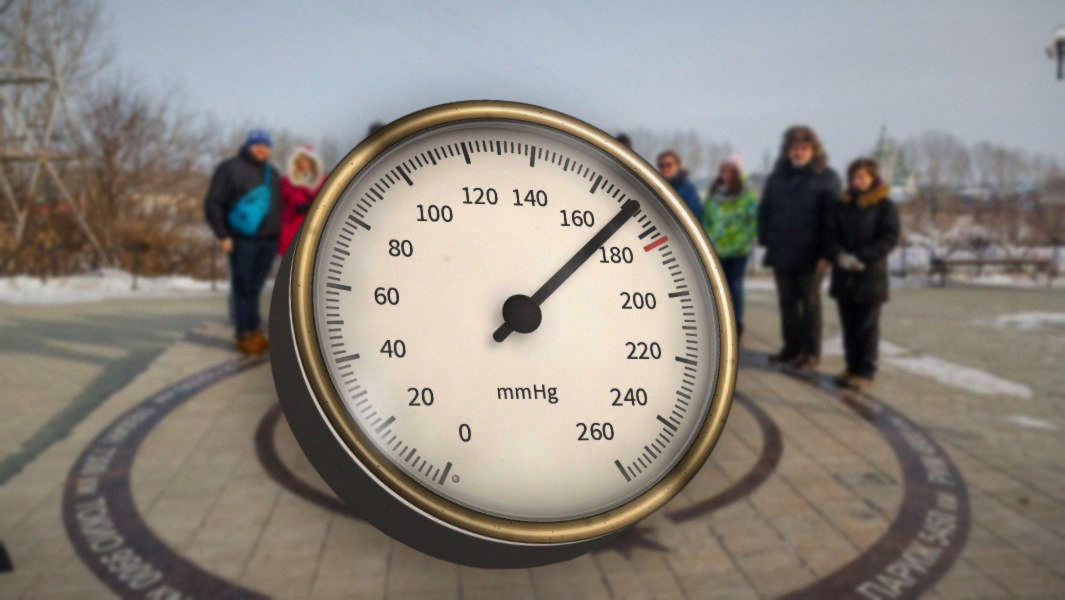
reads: 172mmHg
